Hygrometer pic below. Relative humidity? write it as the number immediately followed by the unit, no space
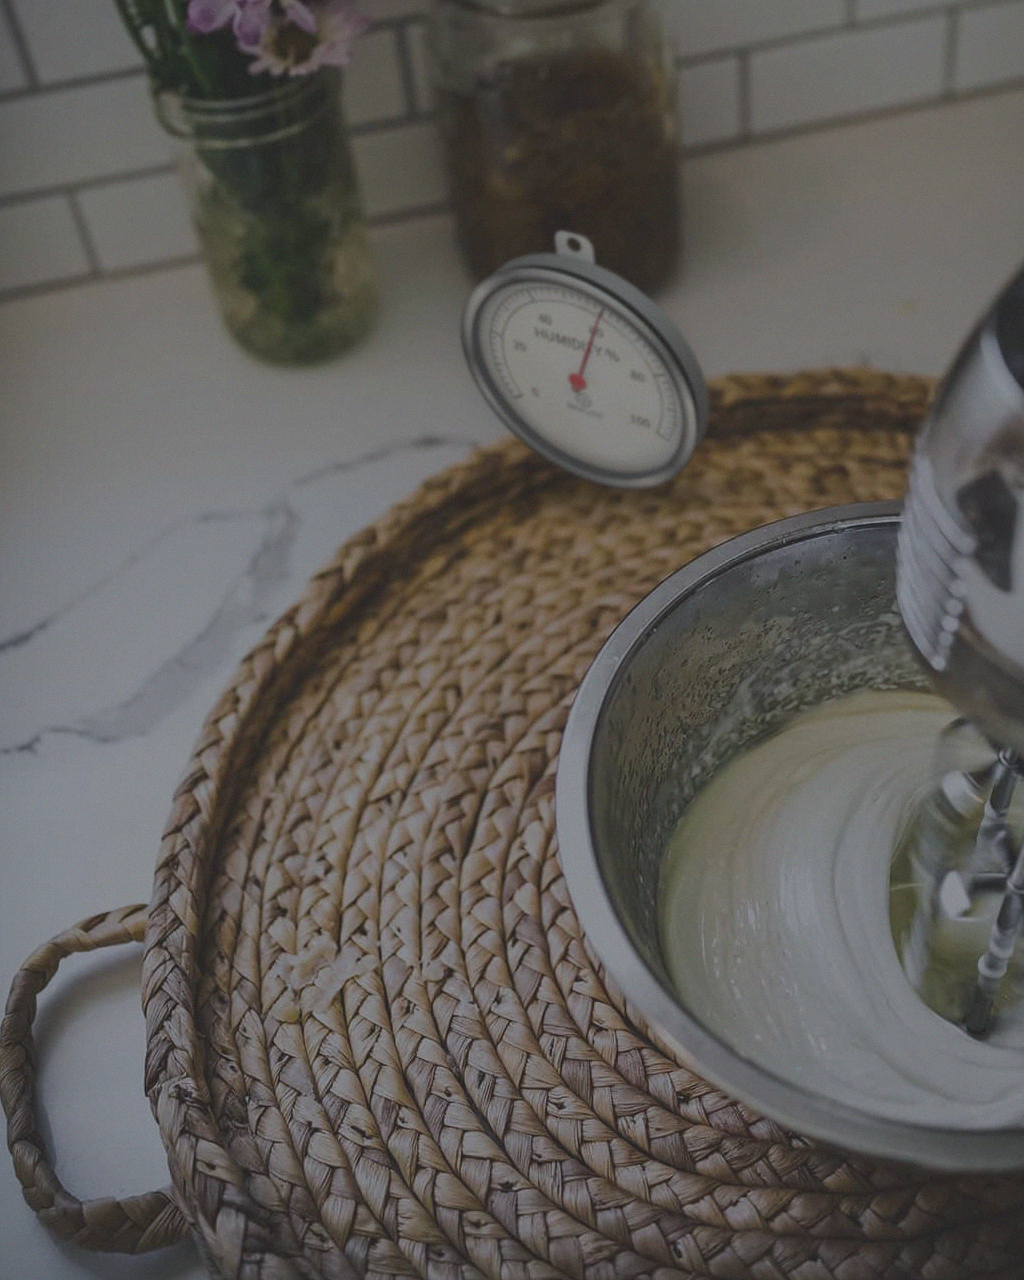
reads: 60%
